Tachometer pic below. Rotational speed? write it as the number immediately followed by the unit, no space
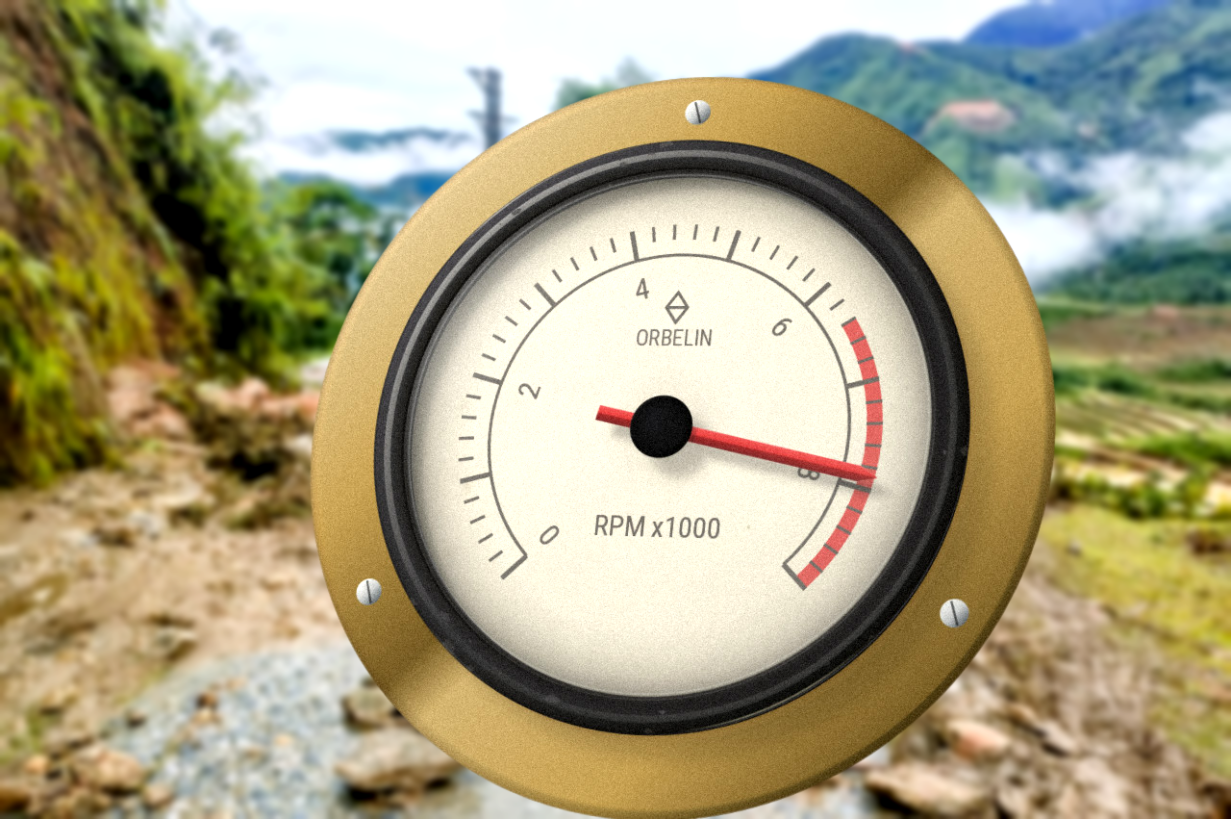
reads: 7900rpm
